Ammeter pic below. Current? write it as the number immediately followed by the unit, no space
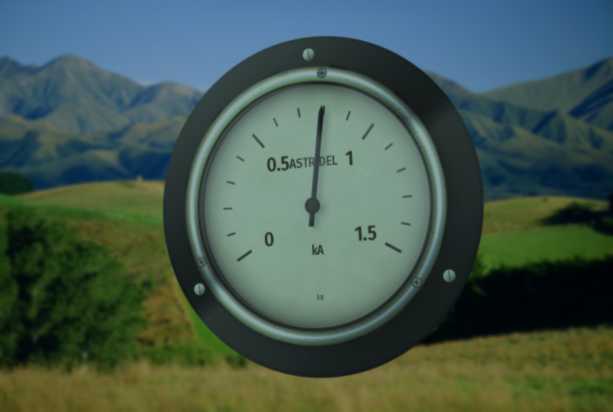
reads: 0.8kA
